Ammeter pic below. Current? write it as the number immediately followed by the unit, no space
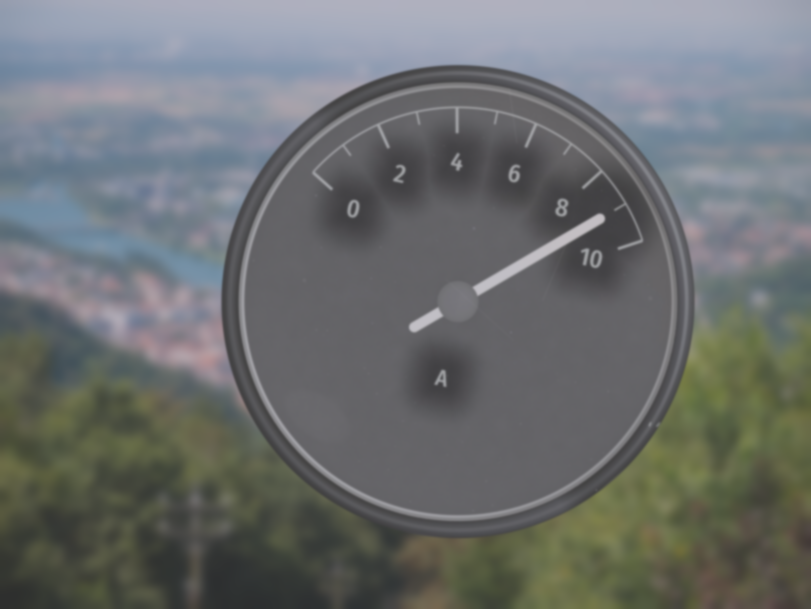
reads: 9A
